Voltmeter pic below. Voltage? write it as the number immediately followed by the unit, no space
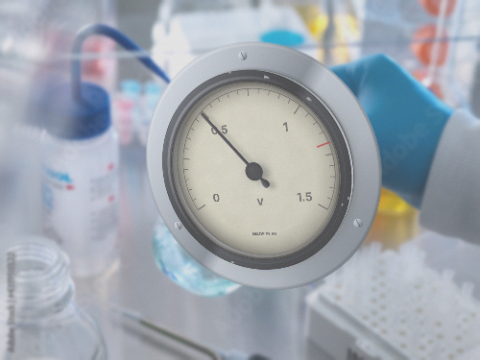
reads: 0.5V
